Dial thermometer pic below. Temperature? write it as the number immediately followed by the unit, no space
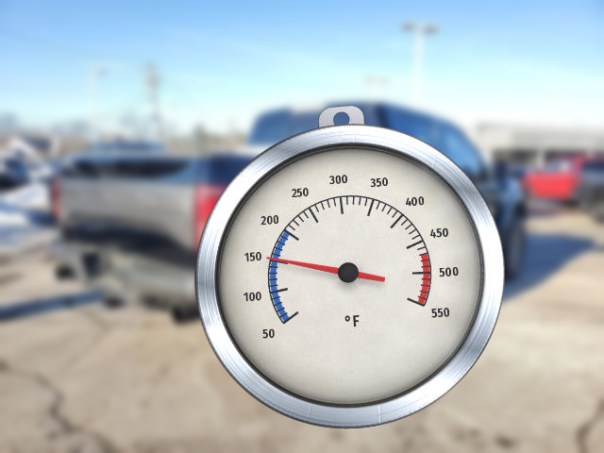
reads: 150°F
